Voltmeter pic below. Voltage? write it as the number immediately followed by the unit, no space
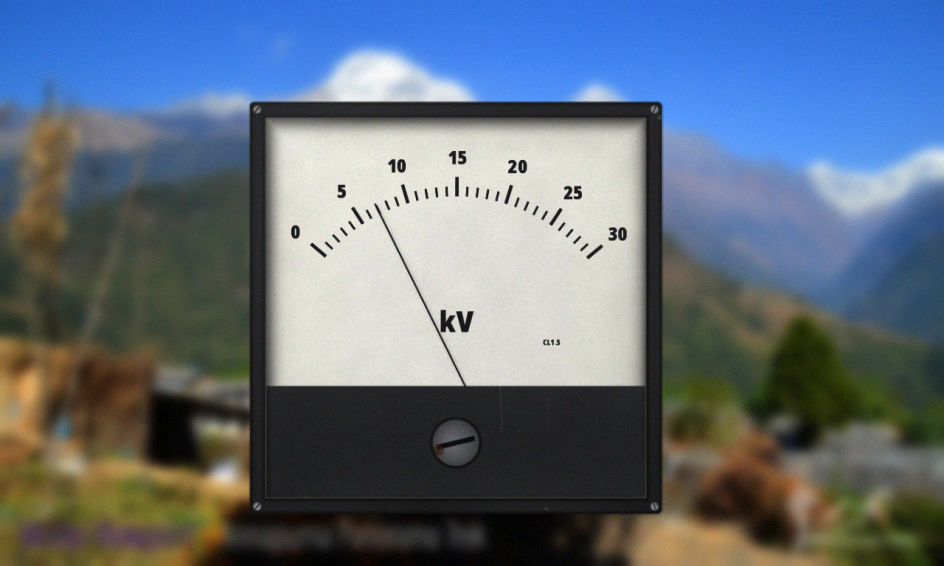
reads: 7kV
